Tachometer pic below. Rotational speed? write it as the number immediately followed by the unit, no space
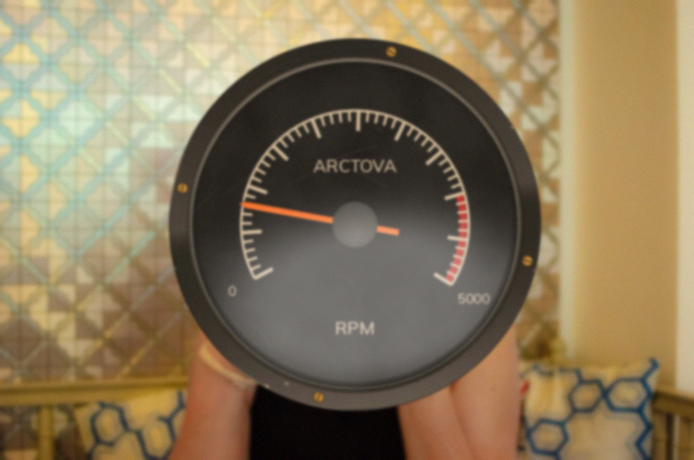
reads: 800rpm
